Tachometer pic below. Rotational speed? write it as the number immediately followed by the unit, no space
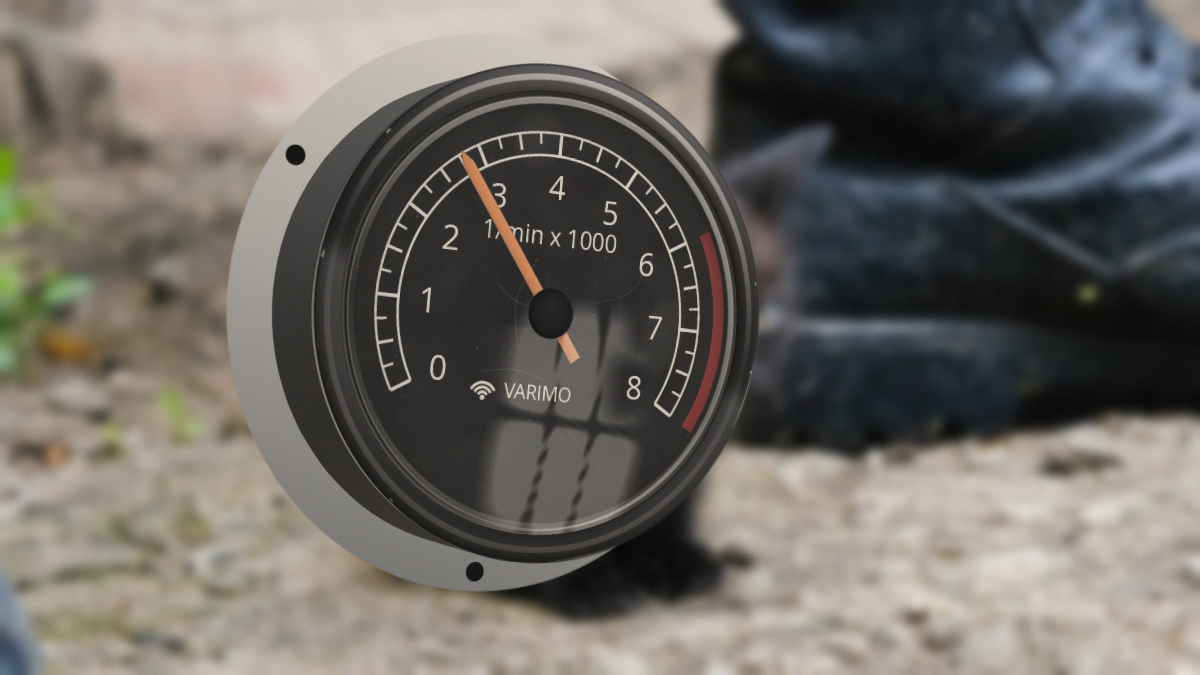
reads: 2750rpm
